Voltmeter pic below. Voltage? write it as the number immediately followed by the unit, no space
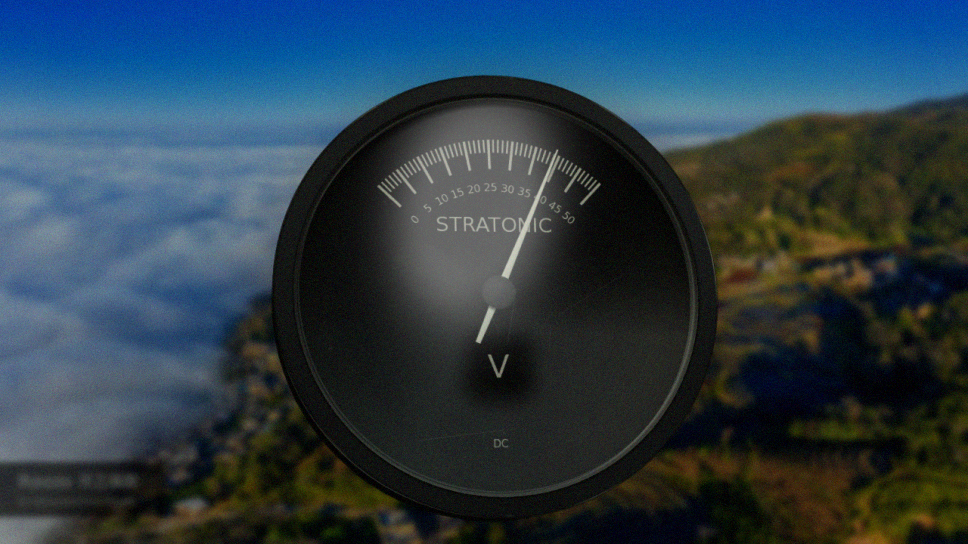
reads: 39V
